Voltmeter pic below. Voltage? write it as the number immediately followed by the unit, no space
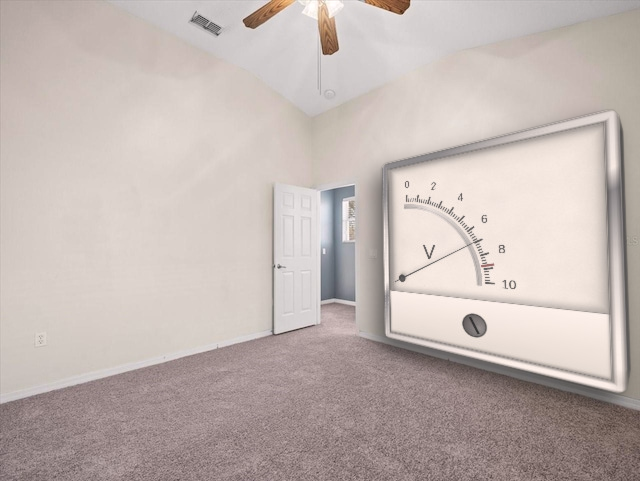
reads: 7V
